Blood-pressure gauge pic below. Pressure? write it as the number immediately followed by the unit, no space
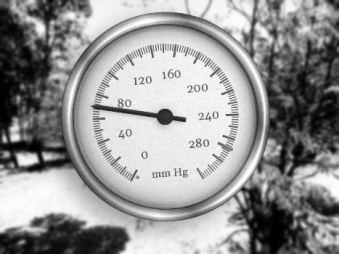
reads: 70mmHg
